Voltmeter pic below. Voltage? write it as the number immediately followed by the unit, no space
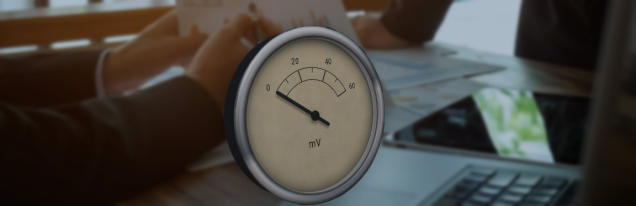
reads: 0mV
